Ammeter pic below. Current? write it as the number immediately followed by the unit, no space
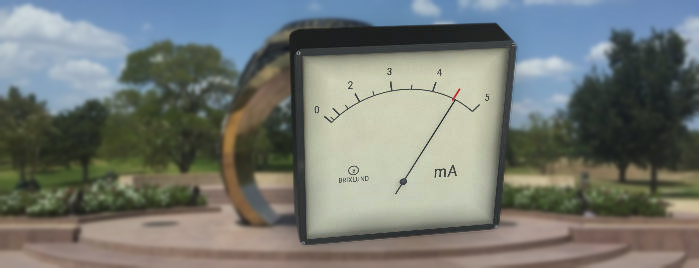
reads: 4.5mA
